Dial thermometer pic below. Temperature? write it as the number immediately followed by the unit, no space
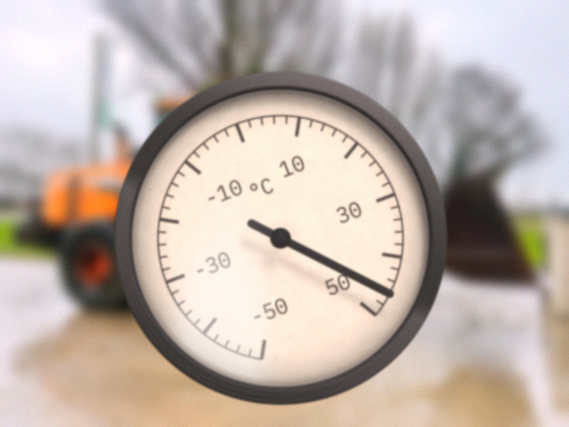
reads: 46°C
